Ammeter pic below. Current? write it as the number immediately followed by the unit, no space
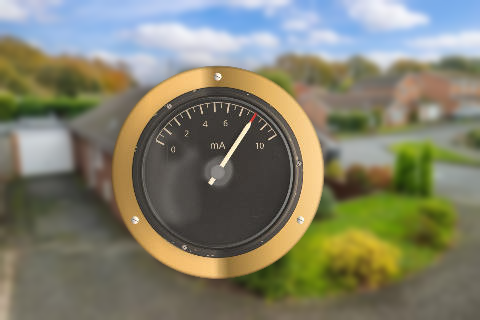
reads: 8mA
